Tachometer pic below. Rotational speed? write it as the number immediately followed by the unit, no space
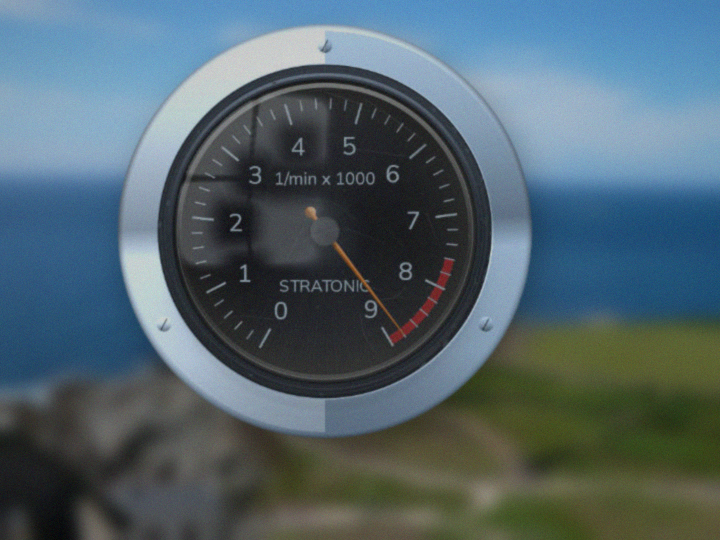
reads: 8800rpm
